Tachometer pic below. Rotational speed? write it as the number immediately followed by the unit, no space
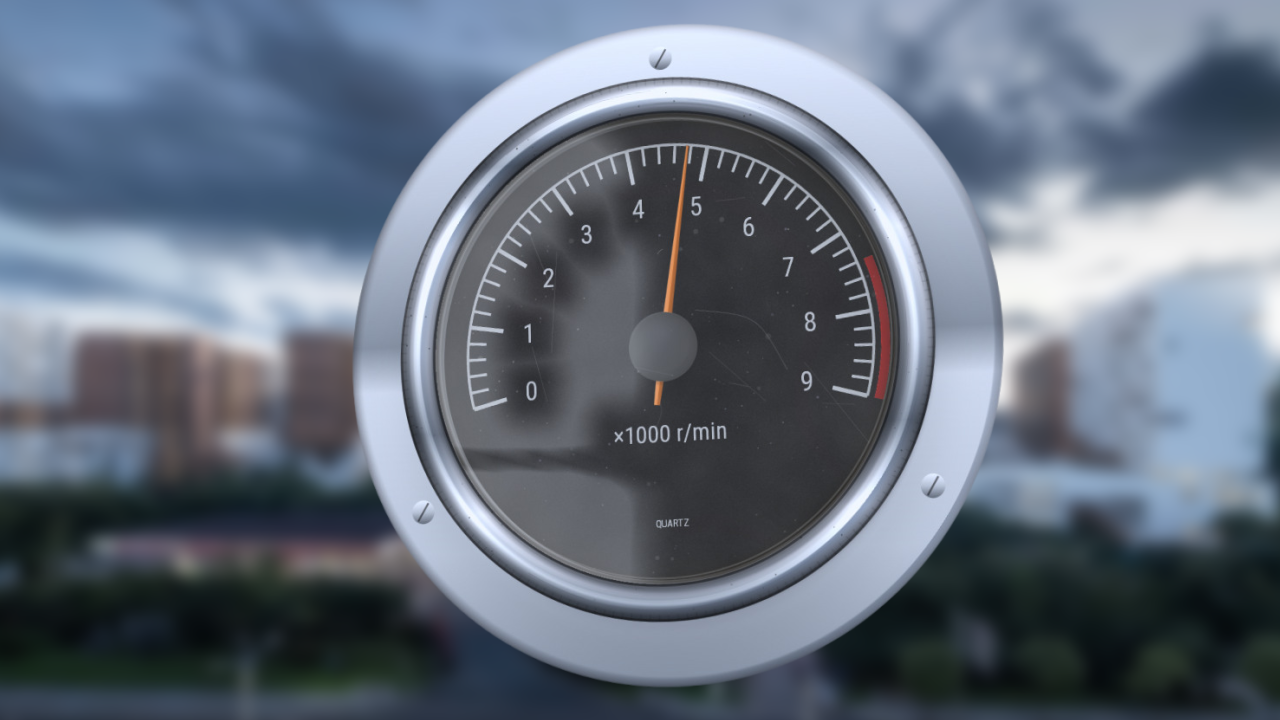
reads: 4800rpm
